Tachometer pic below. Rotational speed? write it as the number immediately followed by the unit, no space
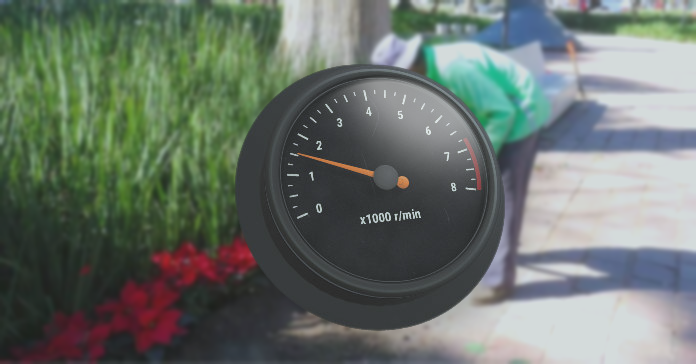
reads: 1500rpm
